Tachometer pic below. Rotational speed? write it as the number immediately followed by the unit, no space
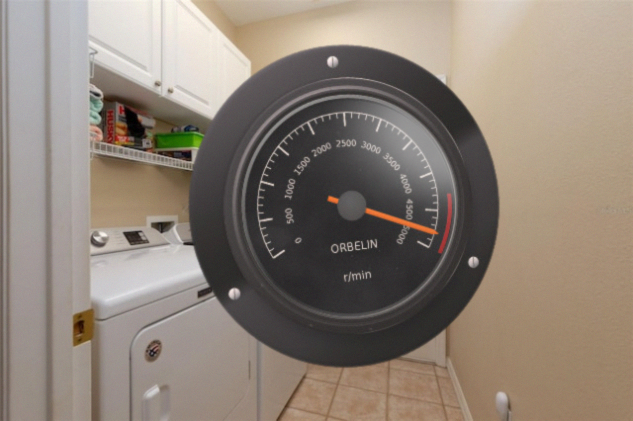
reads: 4800rpm
